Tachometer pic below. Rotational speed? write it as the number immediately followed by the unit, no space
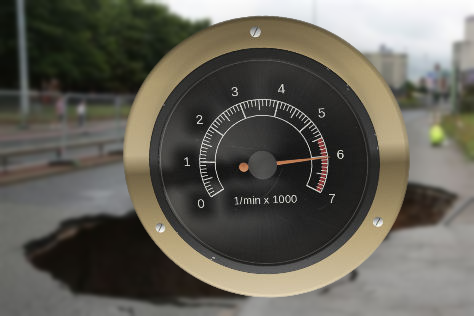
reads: 6000rpm
